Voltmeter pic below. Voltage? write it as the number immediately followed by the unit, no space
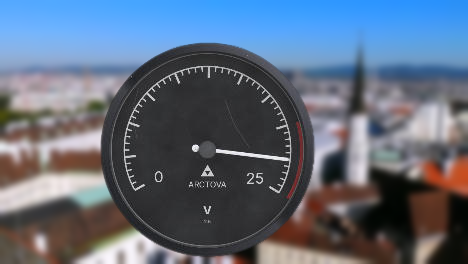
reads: 22.5V
